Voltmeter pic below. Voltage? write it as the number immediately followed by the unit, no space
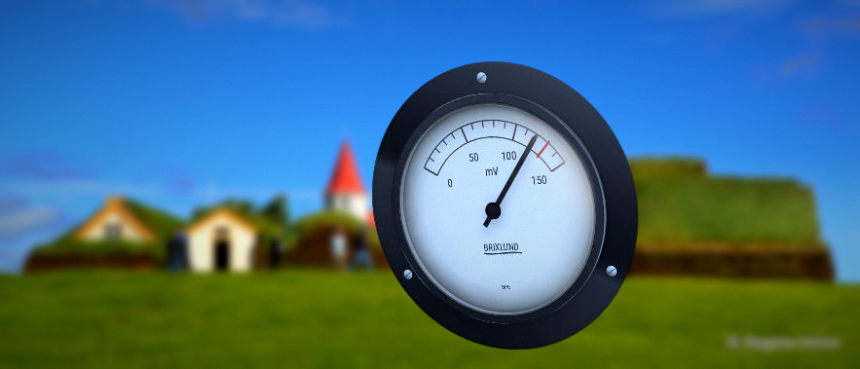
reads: 120mV
